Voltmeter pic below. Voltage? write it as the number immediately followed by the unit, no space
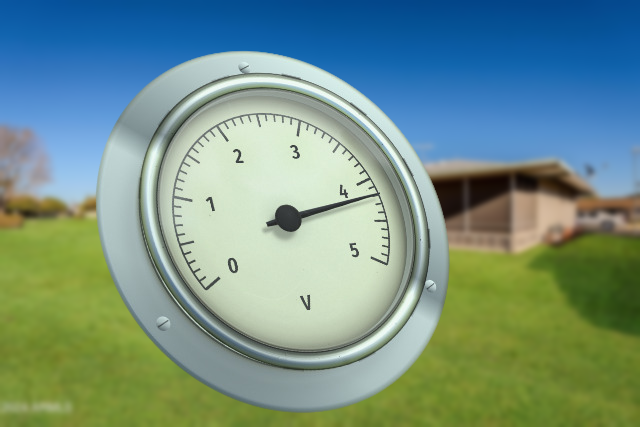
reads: 4.2V
